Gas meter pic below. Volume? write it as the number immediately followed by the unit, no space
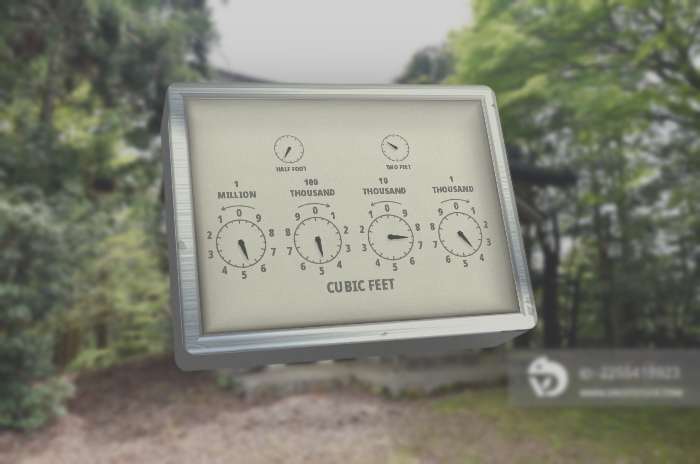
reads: 547400ft³
